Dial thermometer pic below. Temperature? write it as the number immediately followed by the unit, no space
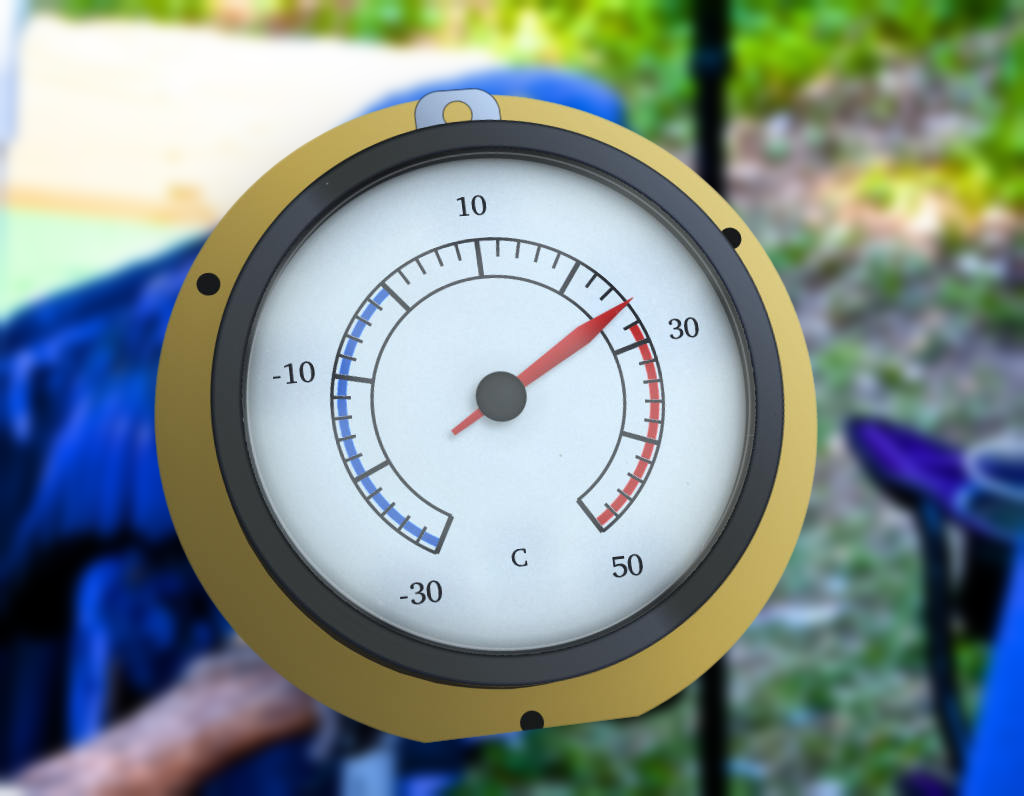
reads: 26°C
